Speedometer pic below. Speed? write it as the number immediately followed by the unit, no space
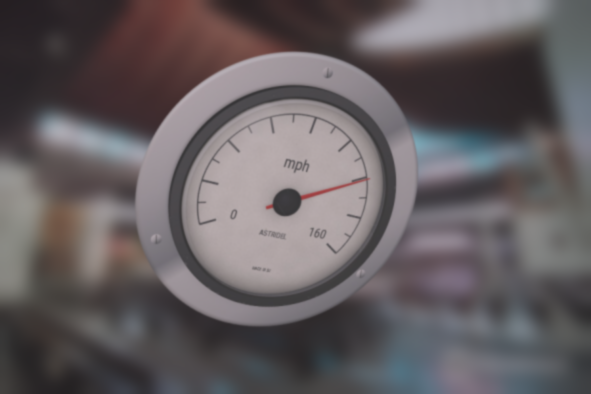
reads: 120mph
